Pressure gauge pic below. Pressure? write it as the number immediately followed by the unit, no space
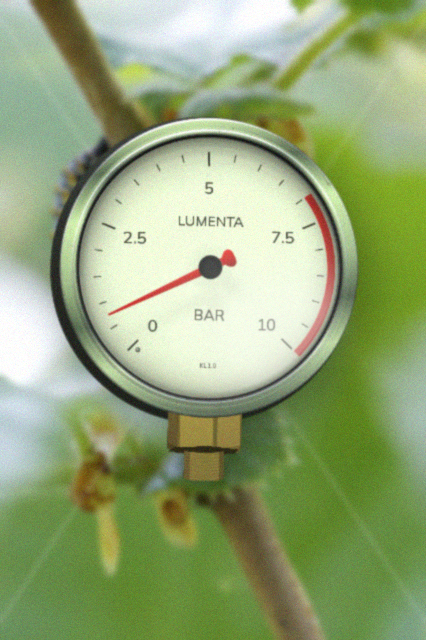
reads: 0.75bar
